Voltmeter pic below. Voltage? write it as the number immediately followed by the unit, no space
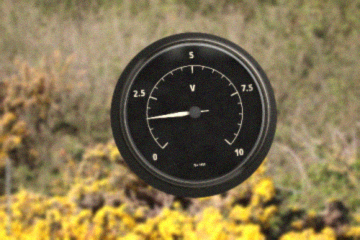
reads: 1.5V
